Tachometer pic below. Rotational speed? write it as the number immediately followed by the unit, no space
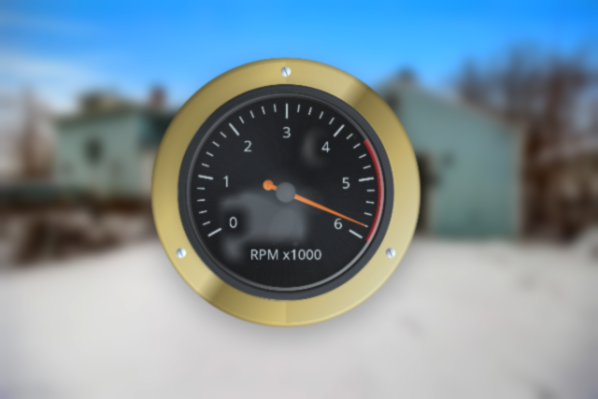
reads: 5800rpm
